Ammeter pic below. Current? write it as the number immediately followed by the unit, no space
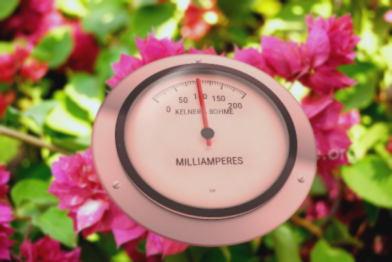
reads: 100mA
